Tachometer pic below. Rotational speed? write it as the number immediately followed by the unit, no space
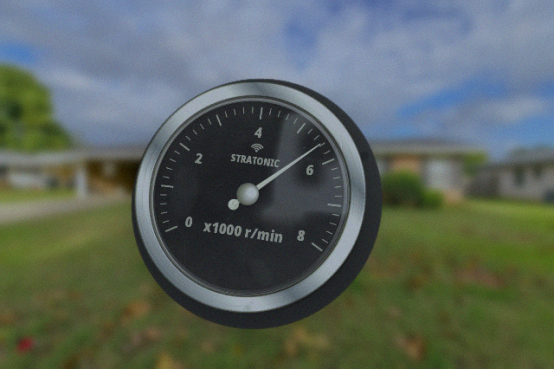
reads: 5600rpm
